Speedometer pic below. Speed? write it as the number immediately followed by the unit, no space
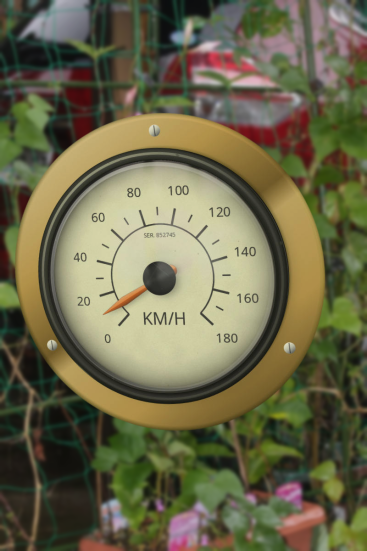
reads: 10km/h
